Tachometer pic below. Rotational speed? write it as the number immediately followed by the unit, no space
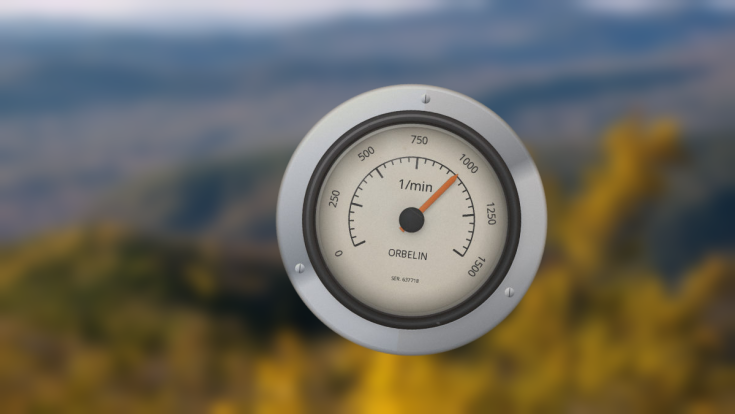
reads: 1000rpm
